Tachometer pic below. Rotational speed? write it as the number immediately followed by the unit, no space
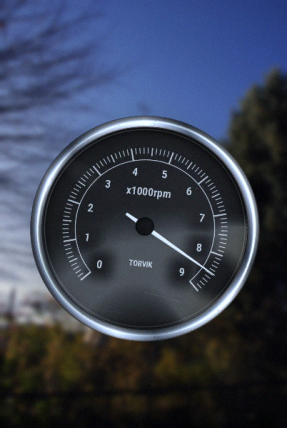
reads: 8500rpm
